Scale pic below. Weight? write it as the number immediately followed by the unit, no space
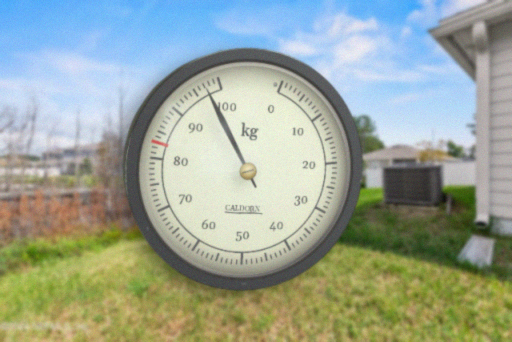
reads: 97kg
